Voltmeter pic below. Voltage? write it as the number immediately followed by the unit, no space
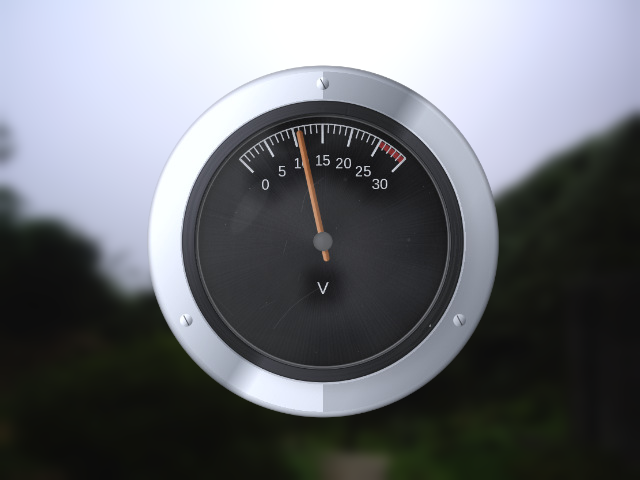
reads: 11V
